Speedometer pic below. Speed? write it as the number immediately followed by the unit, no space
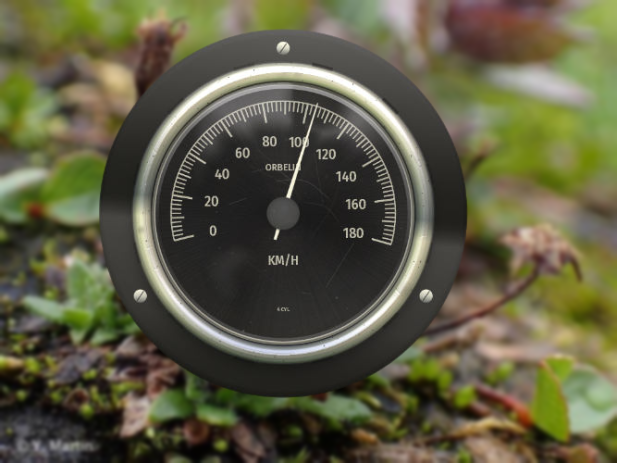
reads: 104km/h
